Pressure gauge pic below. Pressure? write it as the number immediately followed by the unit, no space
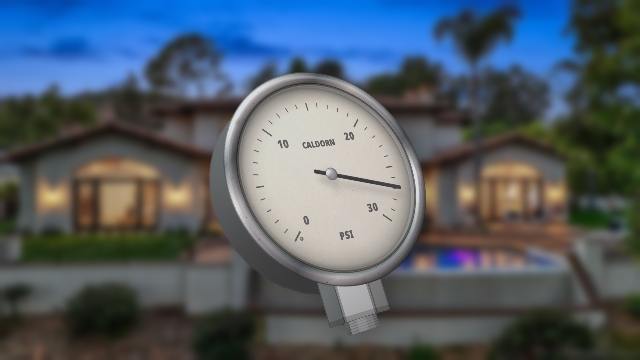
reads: 27psi
